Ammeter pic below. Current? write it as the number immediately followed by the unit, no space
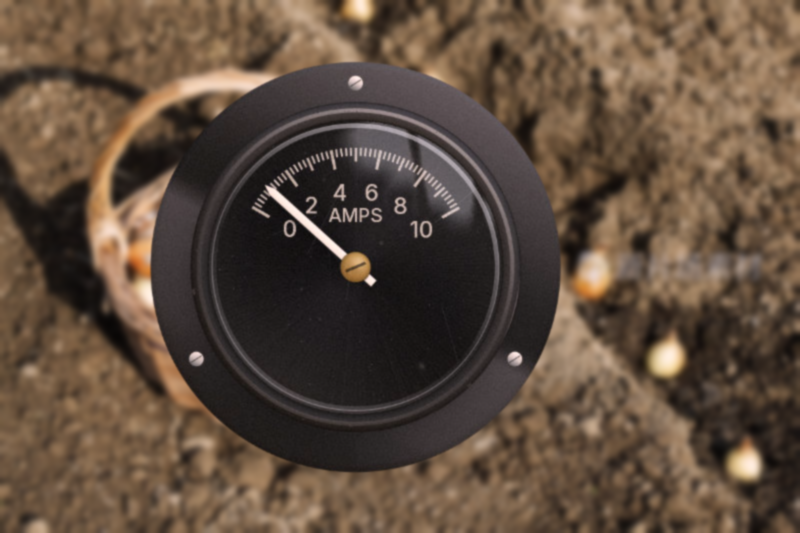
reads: 1A
